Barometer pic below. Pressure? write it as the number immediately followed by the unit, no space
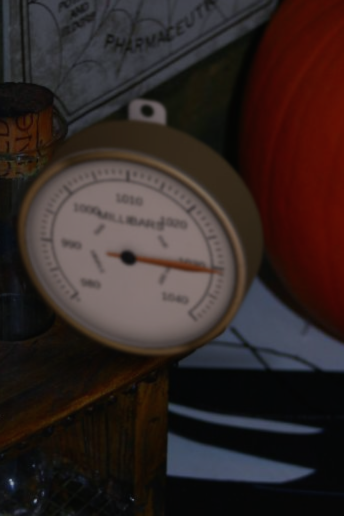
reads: 1030mbar
